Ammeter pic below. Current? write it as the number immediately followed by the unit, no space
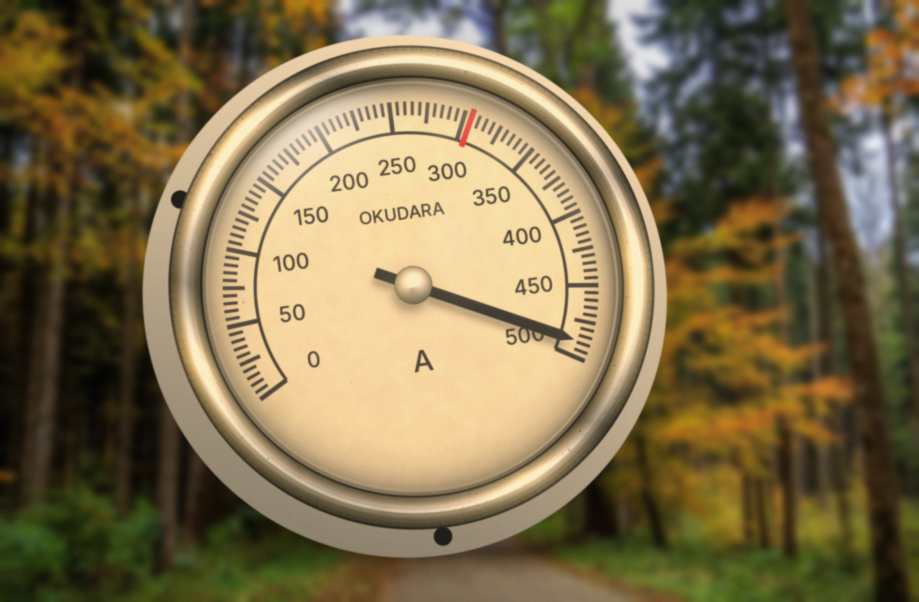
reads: 490A
